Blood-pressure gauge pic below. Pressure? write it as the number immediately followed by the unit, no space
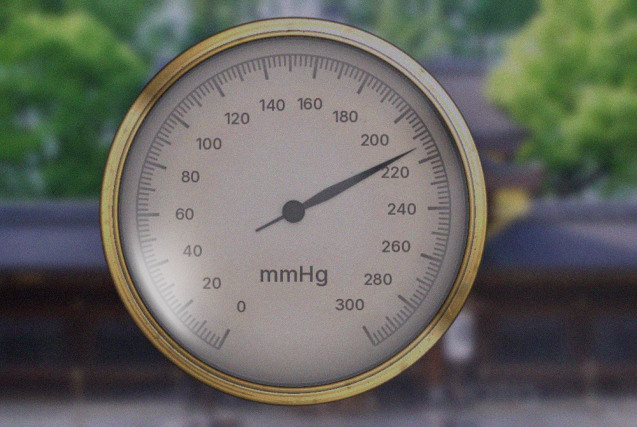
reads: 214mmHg
